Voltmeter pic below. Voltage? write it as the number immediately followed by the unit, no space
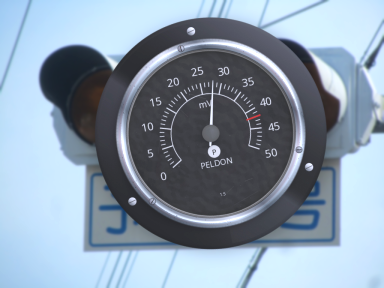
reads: 28mV
